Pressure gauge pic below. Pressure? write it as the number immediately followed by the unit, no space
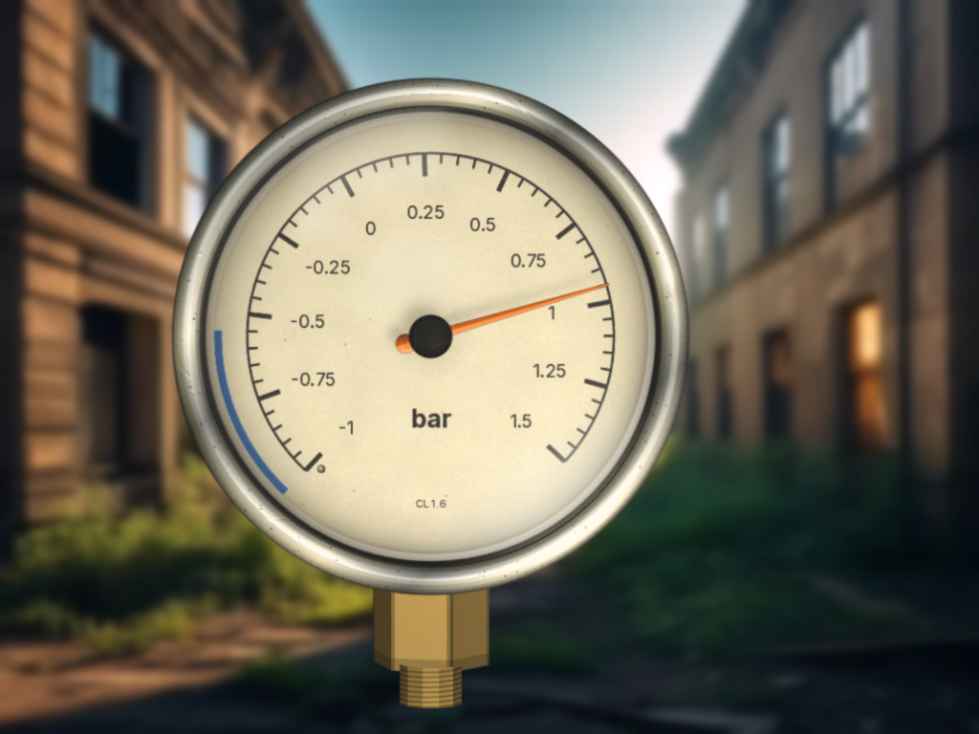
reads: 0.95bar
